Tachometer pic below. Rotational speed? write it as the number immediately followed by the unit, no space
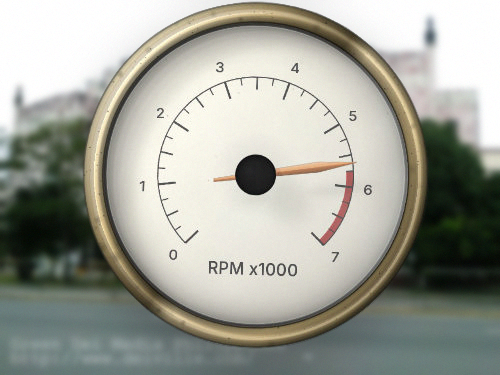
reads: 5625rpm
